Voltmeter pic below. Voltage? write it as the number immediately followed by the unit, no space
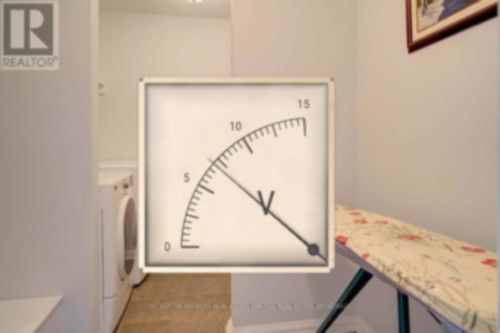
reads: 7V
